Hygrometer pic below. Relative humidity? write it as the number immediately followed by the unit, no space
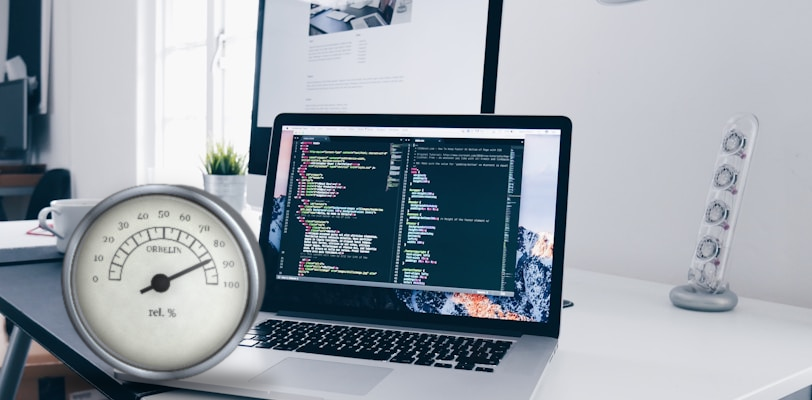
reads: 85%
